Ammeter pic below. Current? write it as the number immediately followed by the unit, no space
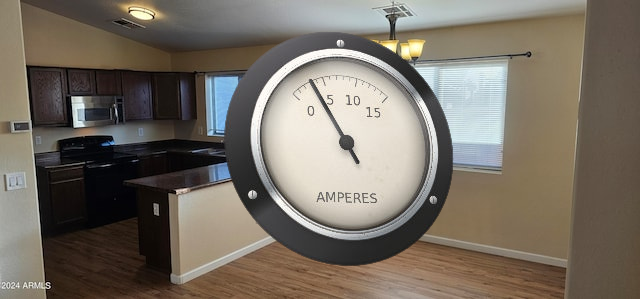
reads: 3A
